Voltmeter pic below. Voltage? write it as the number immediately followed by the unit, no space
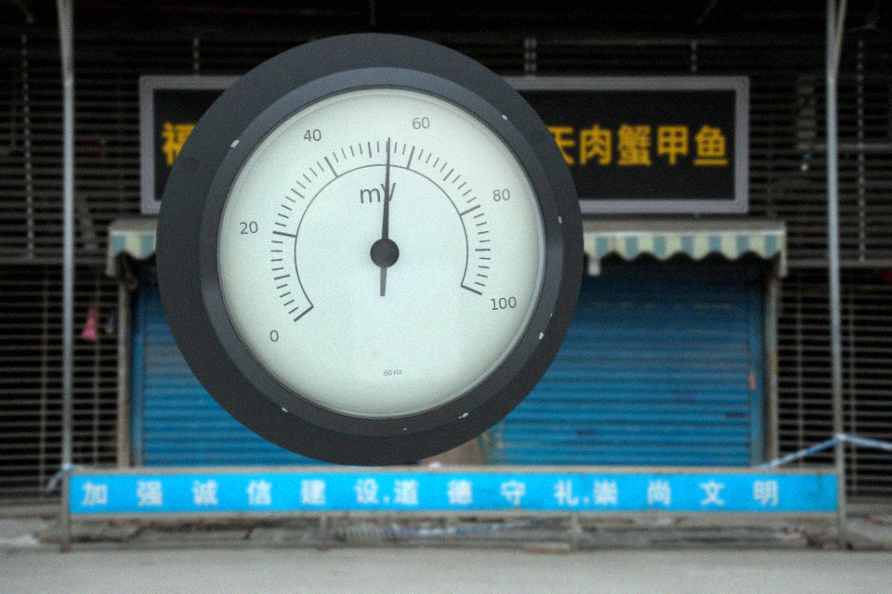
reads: 54mV
